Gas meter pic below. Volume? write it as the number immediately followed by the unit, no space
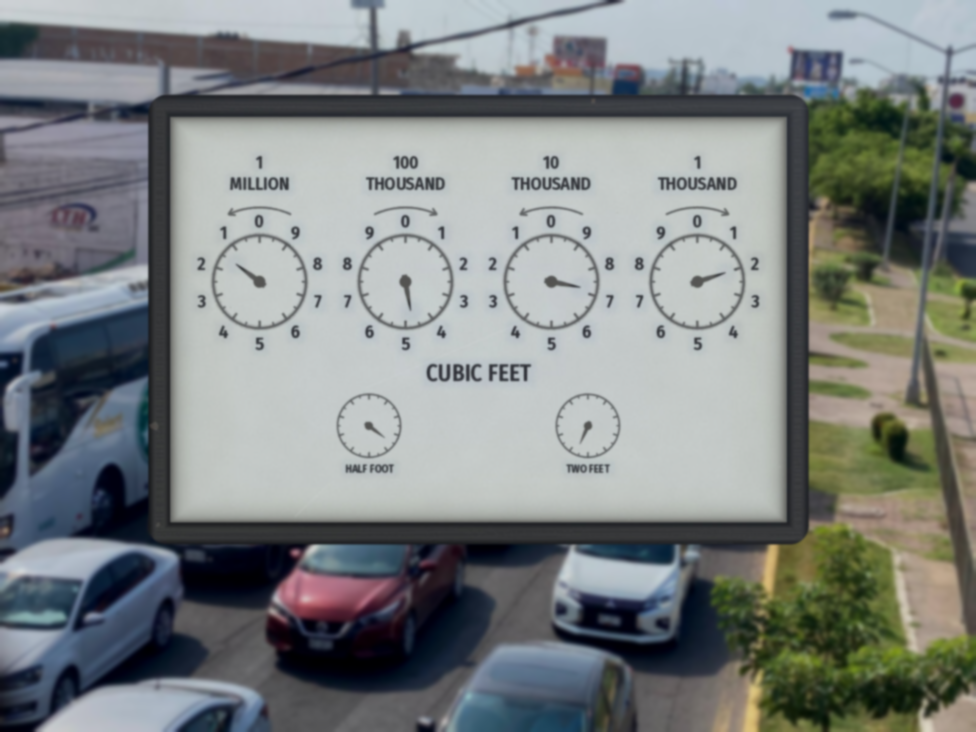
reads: 147200ft³
